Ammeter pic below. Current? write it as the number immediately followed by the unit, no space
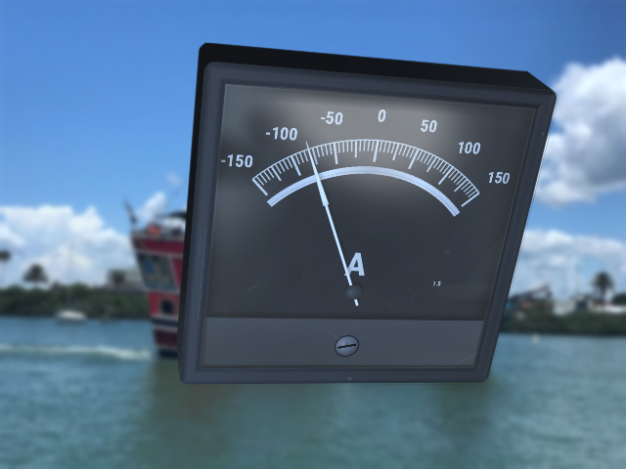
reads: -80A
